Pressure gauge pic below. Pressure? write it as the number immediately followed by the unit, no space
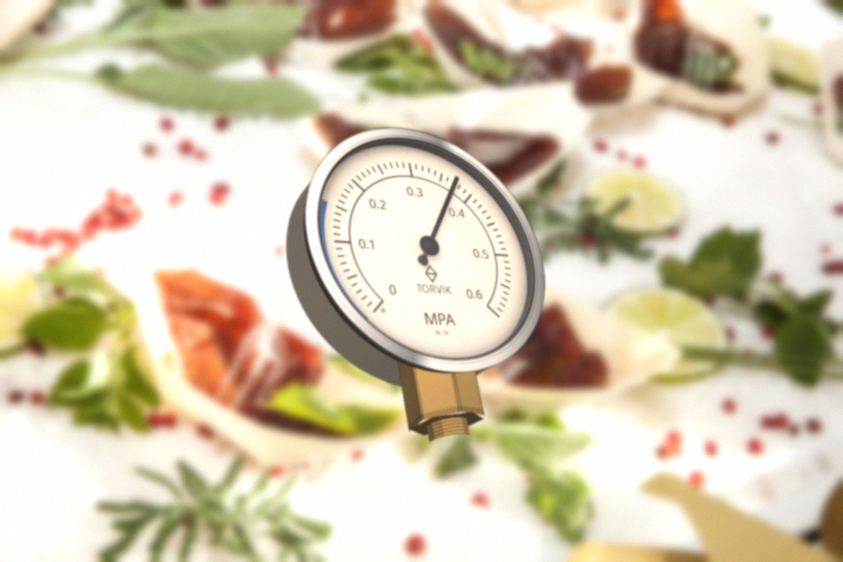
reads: 0.37MPa
